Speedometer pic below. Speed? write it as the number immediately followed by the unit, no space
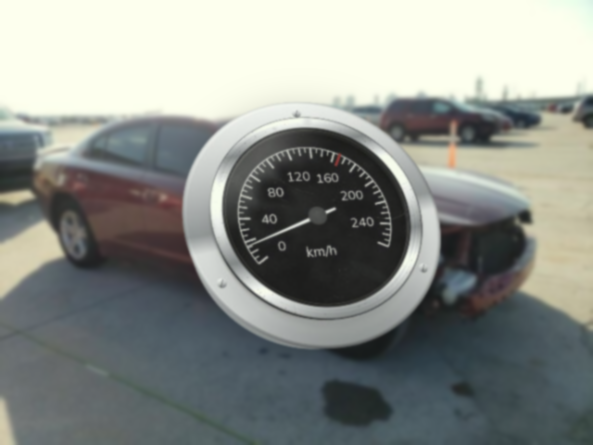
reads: 15km/h
